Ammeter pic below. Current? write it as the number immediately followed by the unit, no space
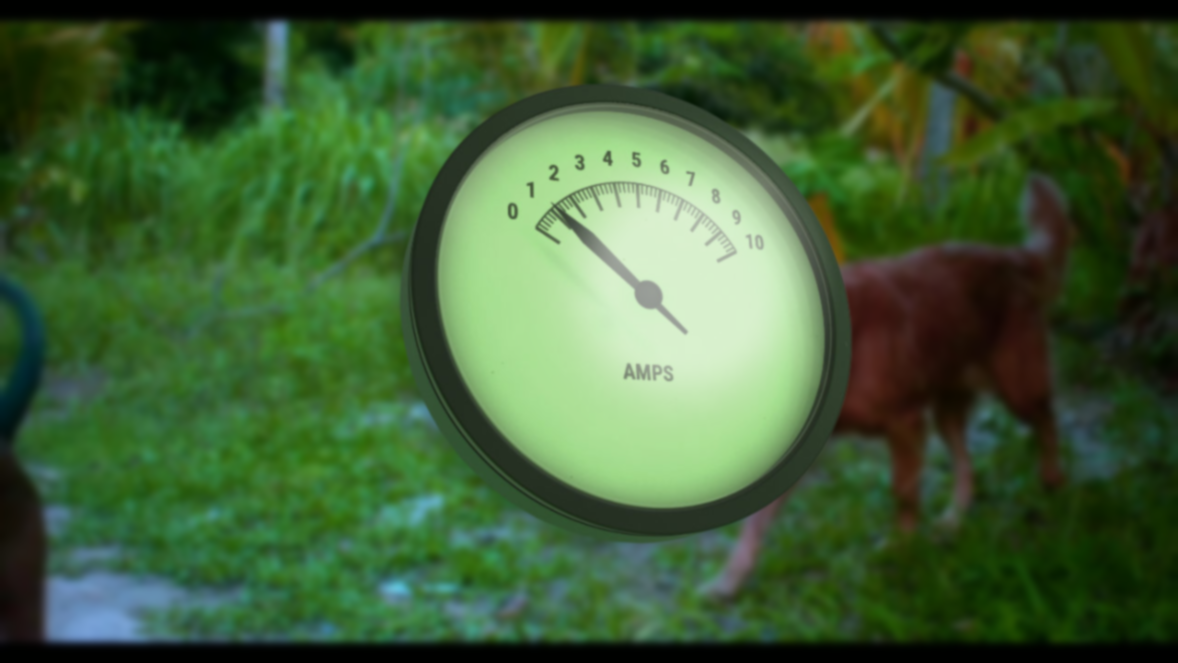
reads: 1A
